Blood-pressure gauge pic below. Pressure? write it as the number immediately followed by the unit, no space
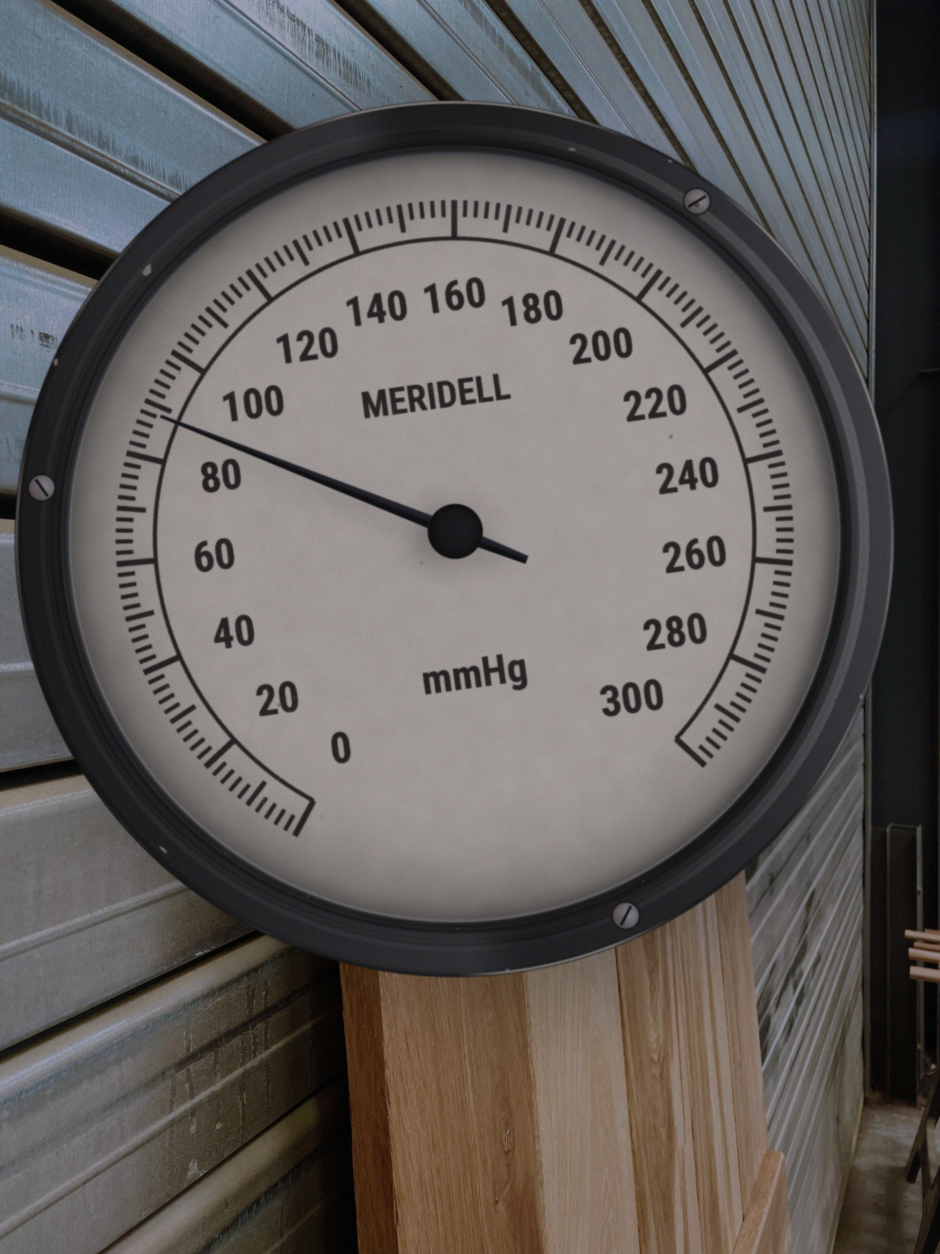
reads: 88mmHg
